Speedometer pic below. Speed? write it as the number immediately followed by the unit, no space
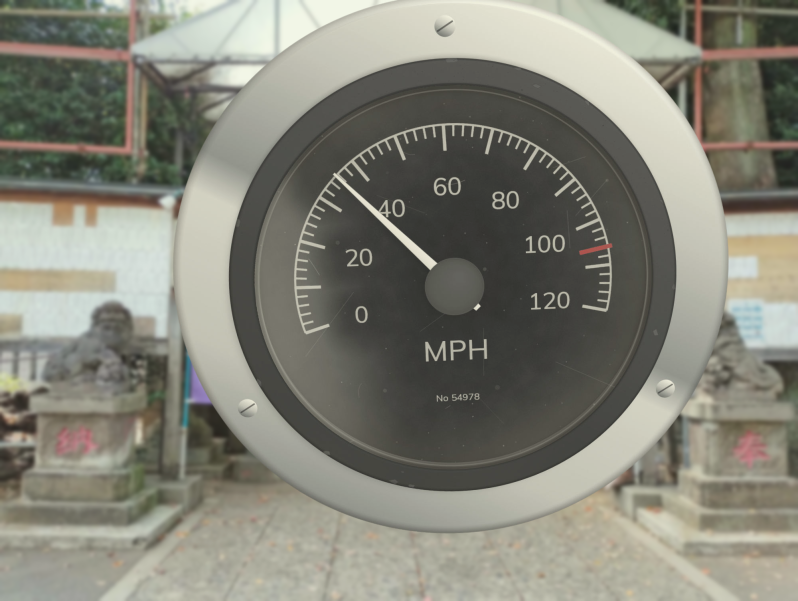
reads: 36mph
